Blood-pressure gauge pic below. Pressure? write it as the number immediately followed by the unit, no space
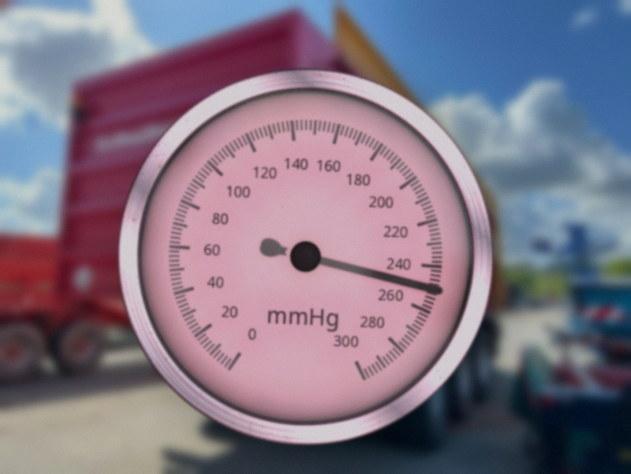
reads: 250mmHg
